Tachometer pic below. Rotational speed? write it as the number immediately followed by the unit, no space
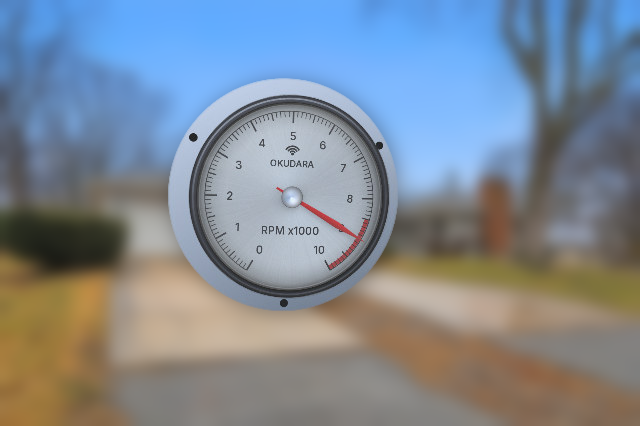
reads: 9000rpm
